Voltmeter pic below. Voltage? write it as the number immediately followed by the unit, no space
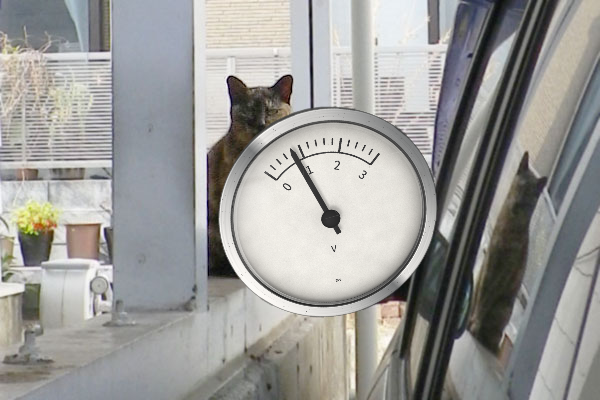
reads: 0.8V
